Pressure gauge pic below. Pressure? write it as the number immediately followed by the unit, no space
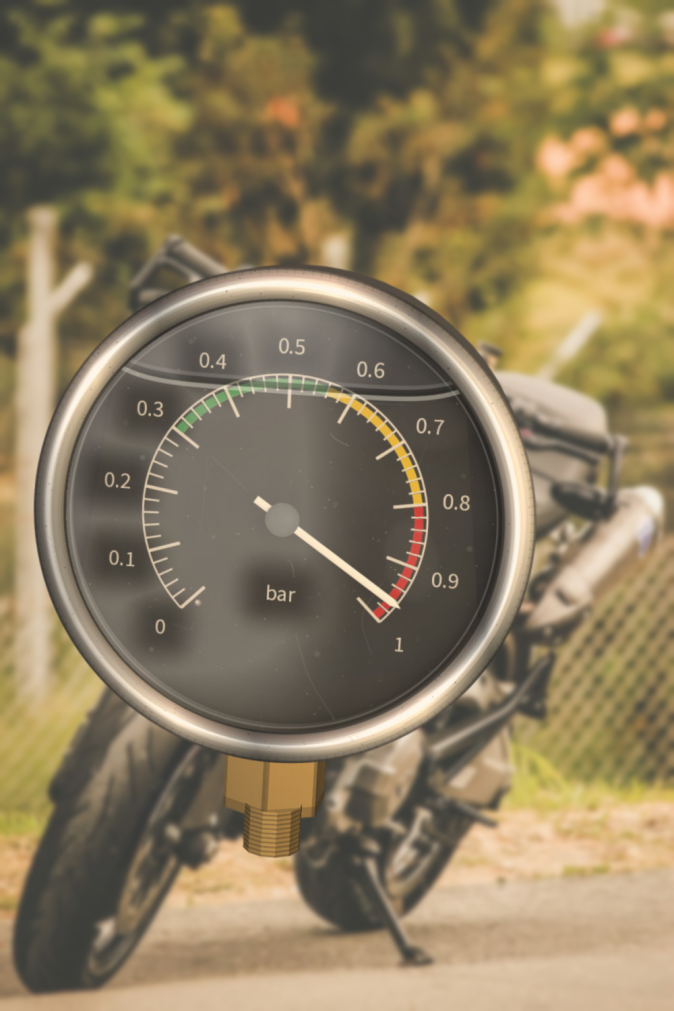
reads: 0.96bar
